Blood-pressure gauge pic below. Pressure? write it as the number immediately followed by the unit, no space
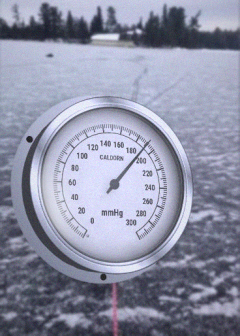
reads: 190mmHg
